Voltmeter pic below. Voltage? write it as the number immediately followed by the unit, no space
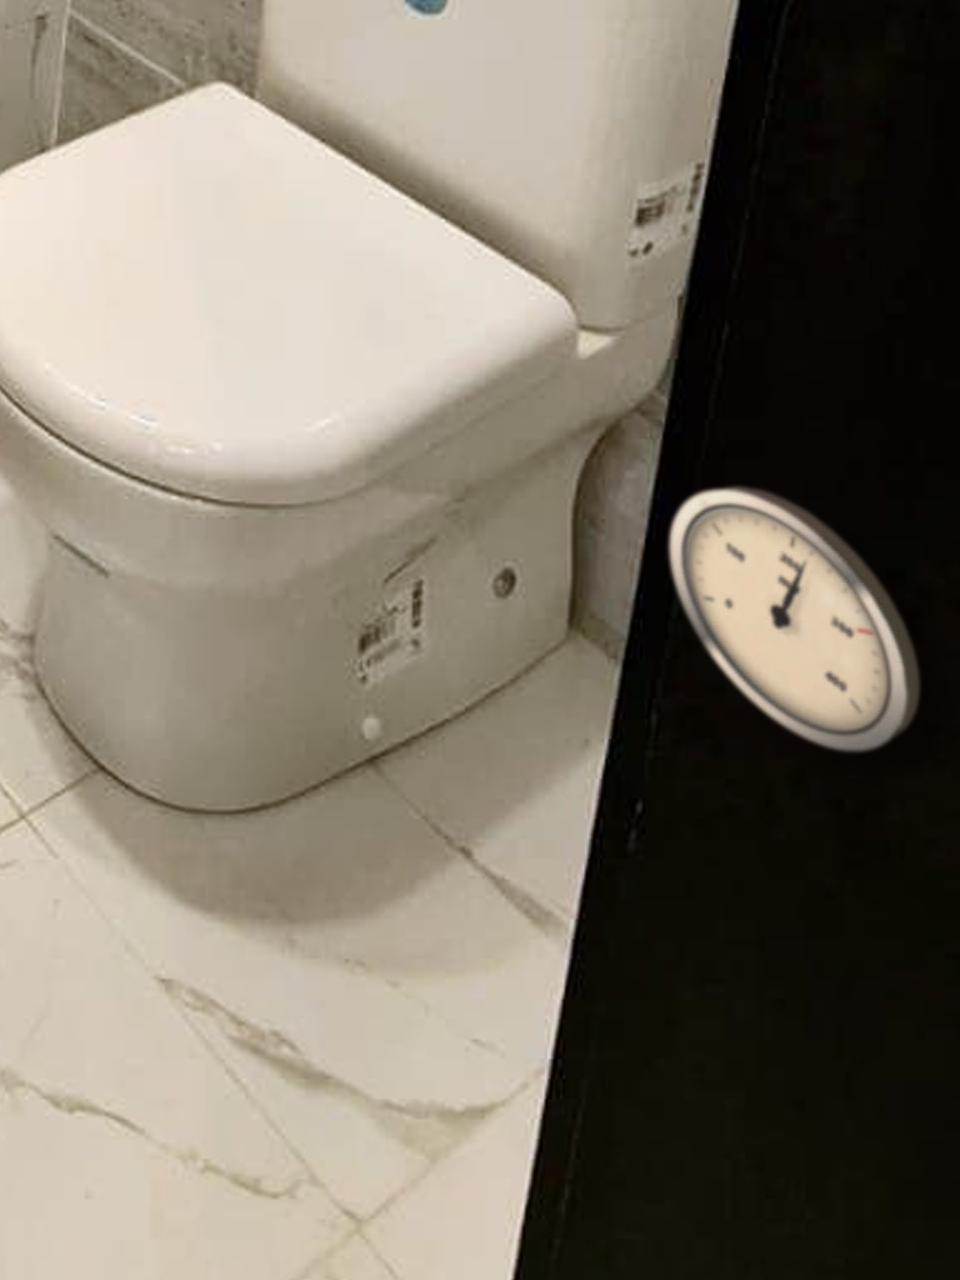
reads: 220mV
